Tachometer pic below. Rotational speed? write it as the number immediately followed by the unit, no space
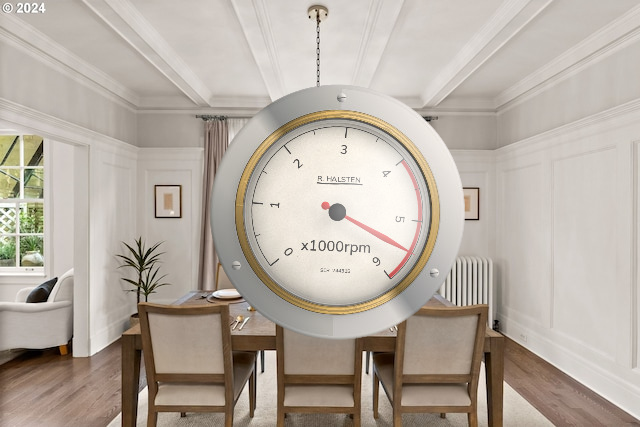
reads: 5500rpm
